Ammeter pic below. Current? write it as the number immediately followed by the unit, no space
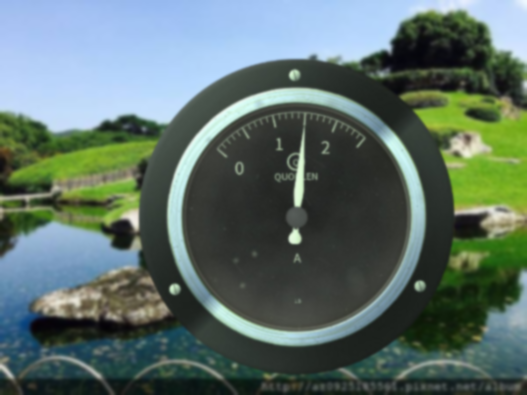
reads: 1.5A
